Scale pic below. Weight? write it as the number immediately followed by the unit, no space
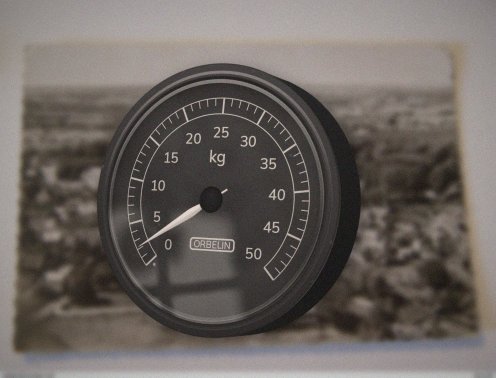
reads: 2kg
